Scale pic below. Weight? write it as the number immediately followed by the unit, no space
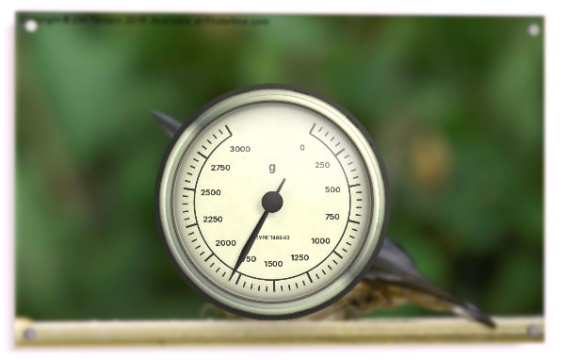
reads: 1800g
